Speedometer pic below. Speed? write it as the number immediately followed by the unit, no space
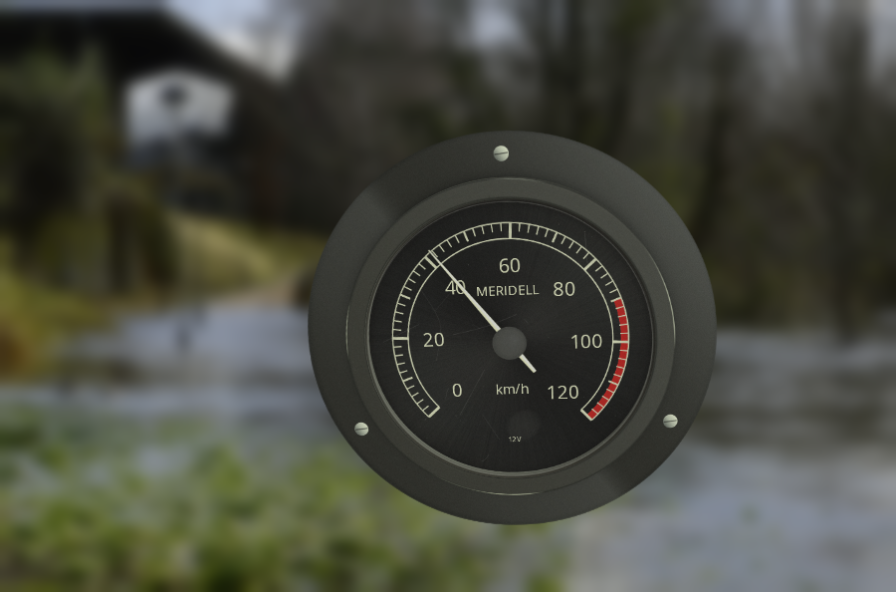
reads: 42km/h
